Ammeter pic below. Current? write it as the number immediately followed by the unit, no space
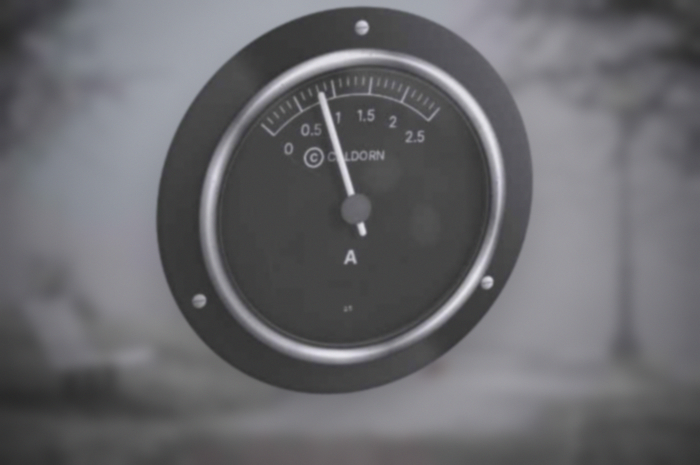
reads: 0.8A
